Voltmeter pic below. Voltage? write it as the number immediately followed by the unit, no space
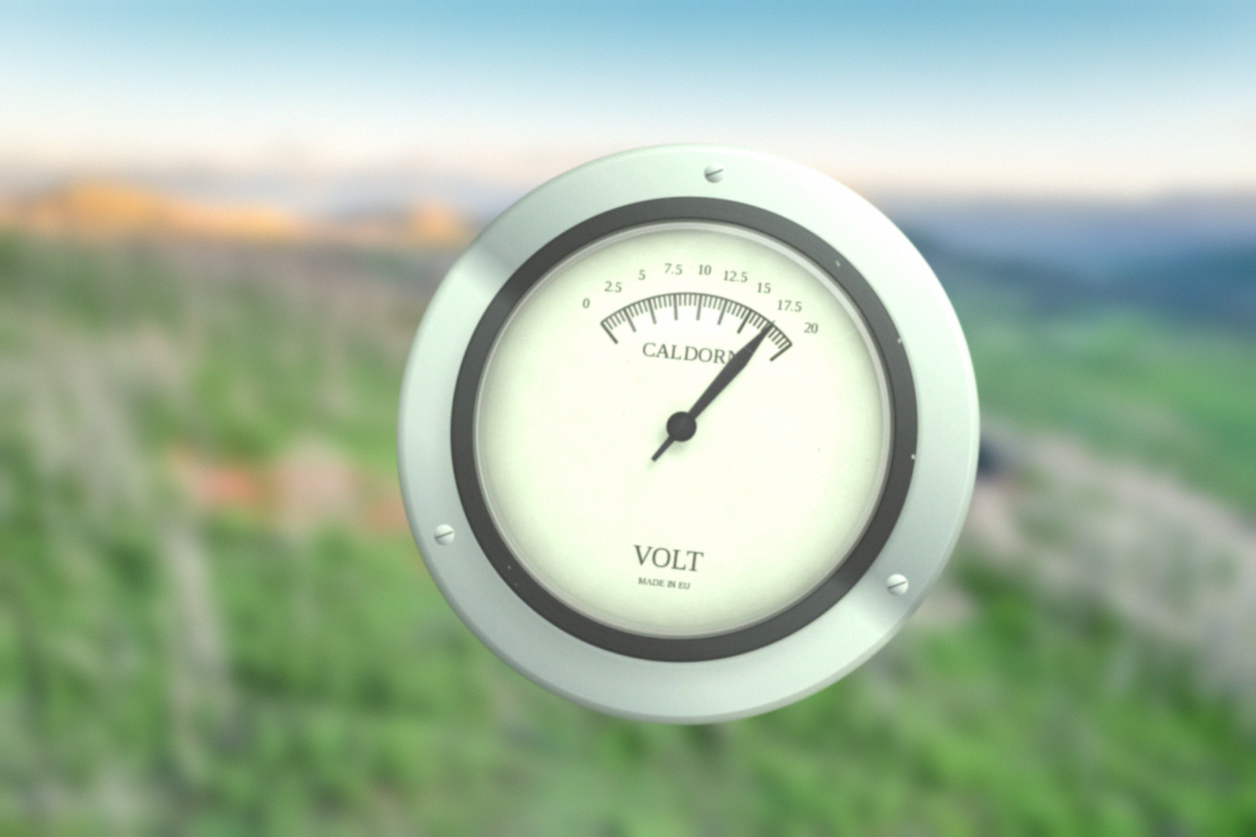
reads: 17.5V
